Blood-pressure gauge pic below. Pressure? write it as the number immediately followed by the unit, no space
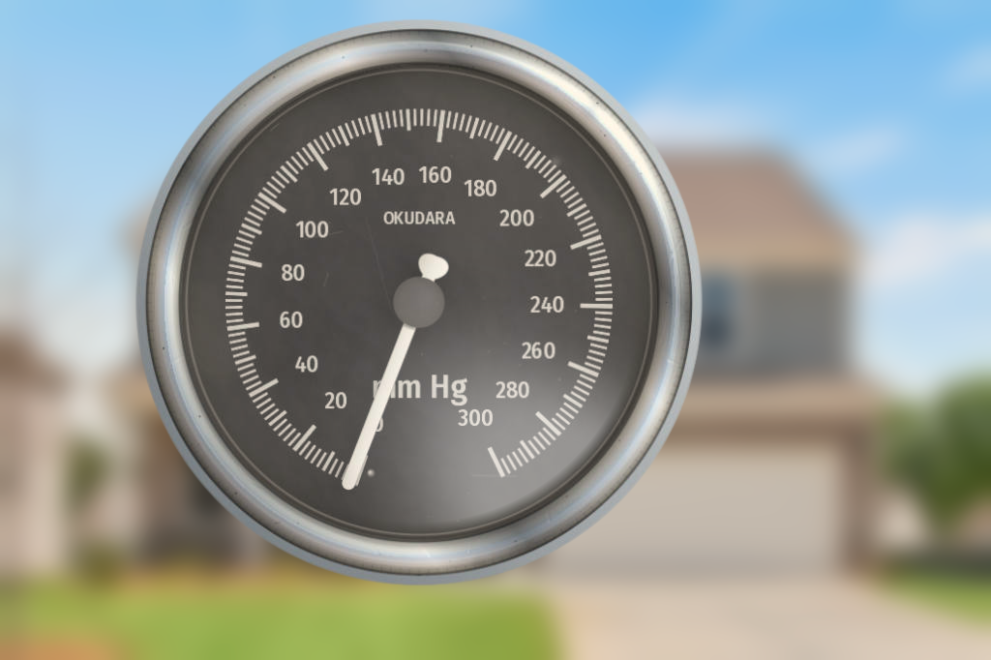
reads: 2mmHg
